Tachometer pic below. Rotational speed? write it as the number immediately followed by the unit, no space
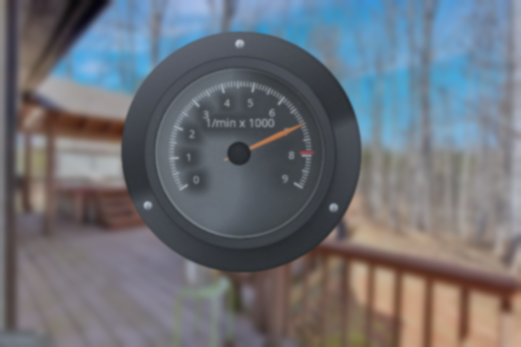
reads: 7000rpm
